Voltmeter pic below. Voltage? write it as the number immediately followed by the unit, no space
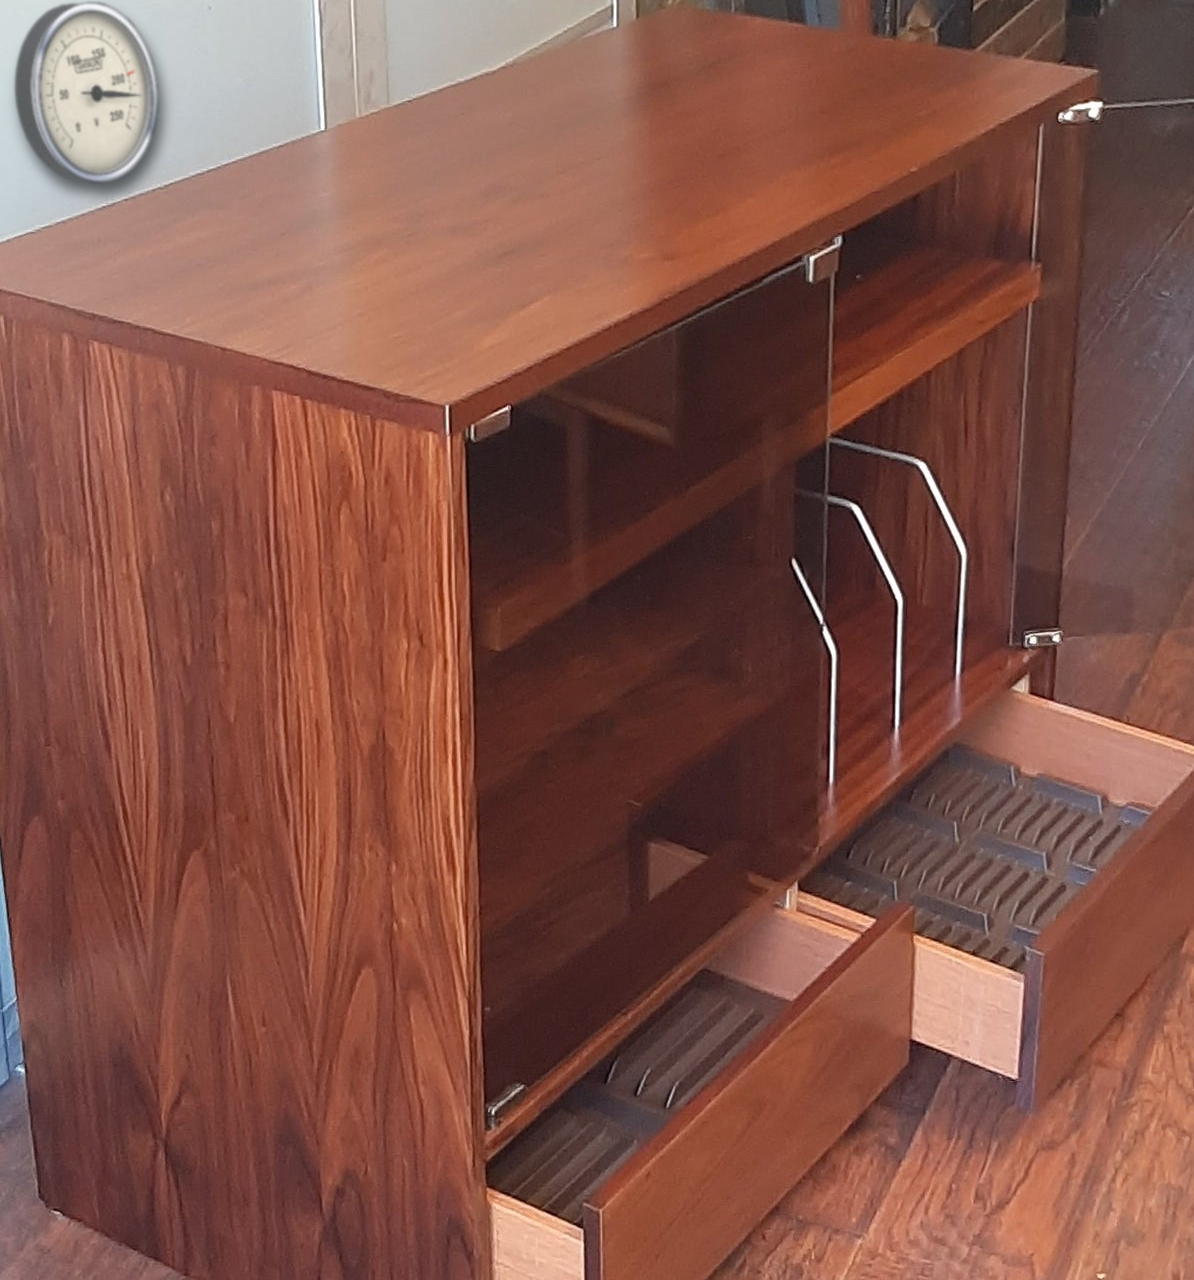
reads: 220V
